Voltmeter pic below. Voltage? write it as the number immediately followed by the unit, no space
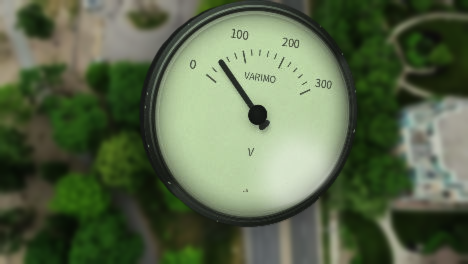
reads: 40V
